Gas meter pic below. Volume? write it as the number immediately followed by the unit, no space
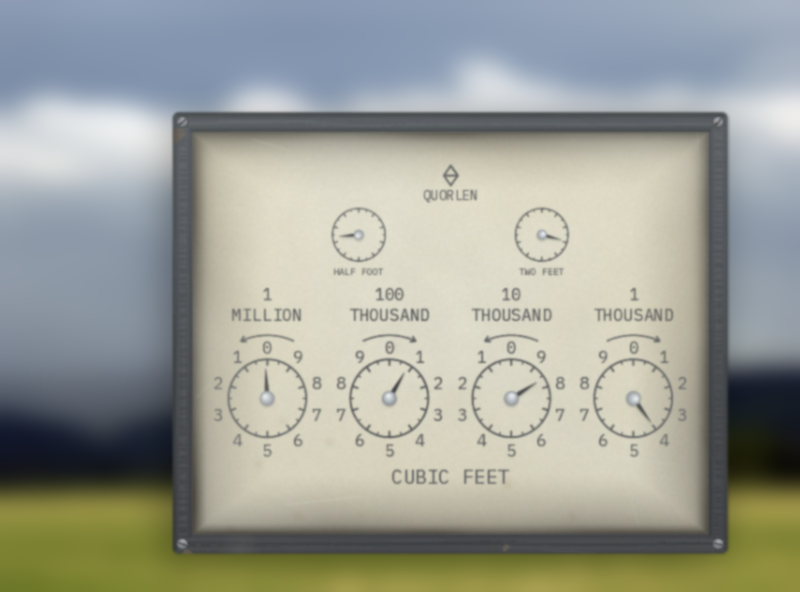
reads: 8400ft³
